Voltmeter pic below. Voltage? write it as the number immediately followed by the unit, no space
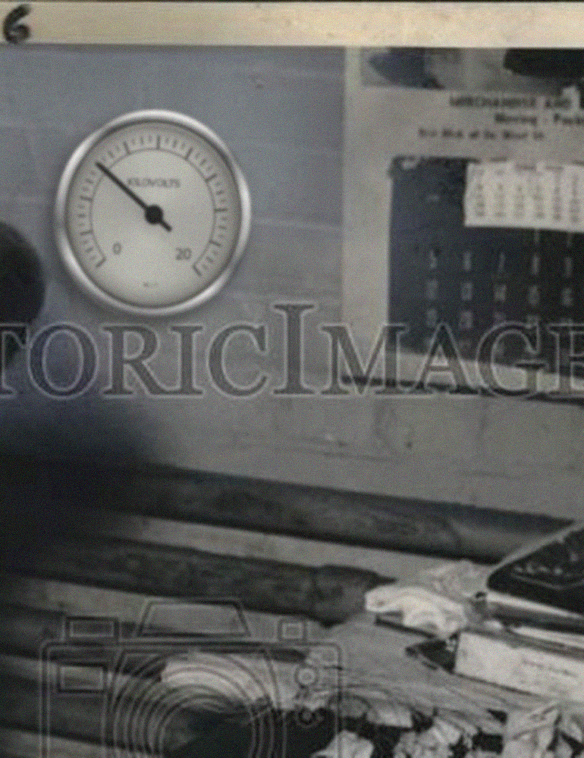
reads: 6kV
